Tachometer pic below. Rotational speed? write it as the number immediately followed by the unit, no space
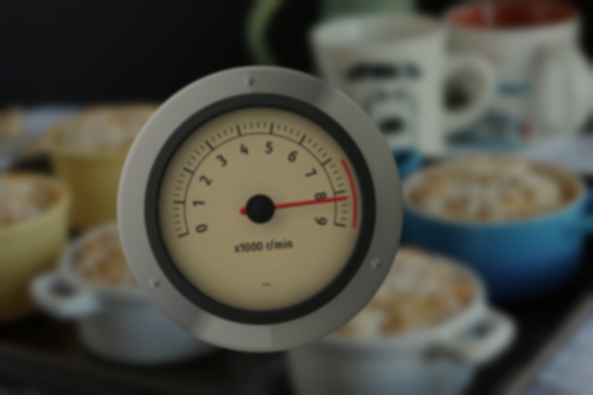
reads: 8200rpm
